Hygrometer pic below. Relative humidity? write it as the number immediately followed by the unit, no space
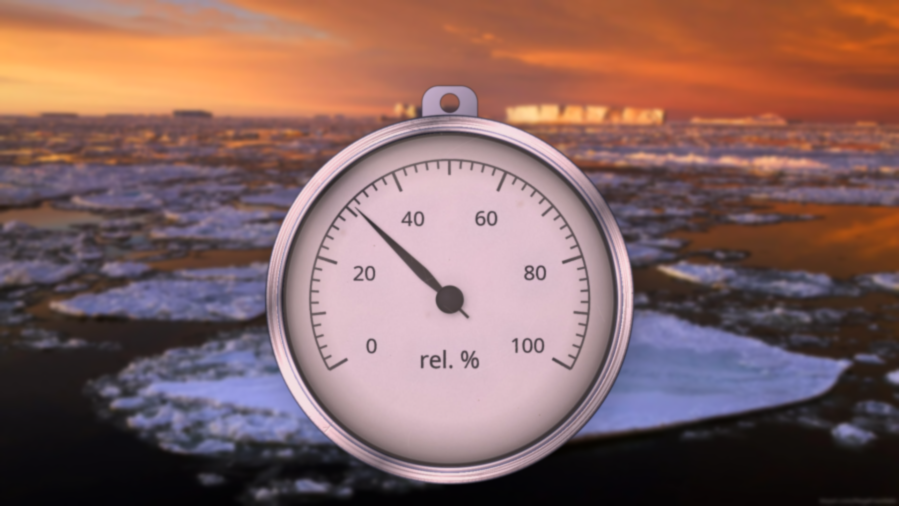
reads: 31%
